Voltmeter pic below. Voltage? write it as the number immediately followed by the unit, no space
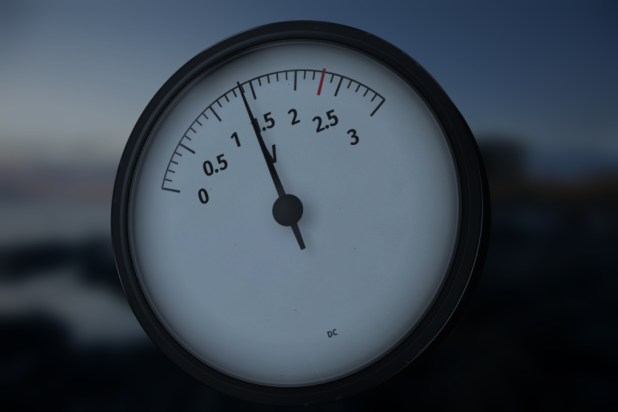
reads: 1.4V
